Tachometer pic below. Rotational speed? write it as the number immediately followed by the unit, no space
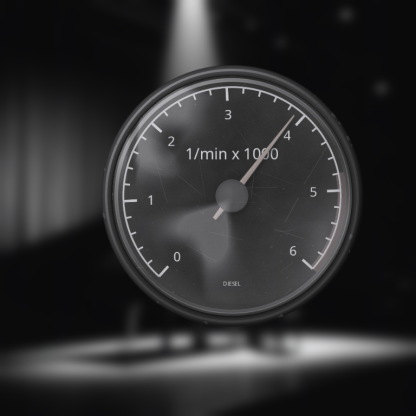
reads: 3900rpm
